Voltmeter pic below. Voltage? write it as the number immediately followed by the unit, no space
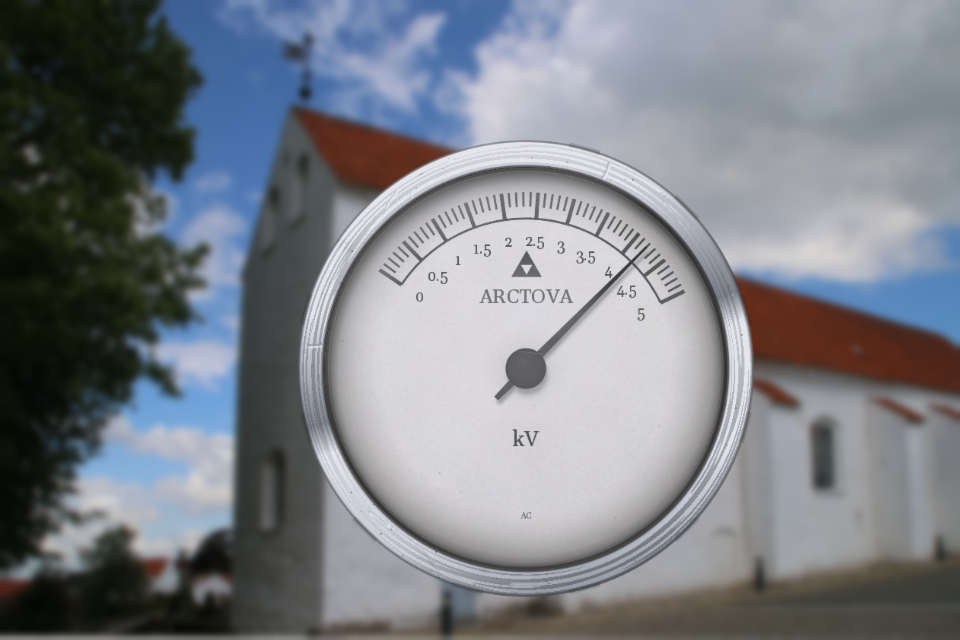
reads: 4.2kV
